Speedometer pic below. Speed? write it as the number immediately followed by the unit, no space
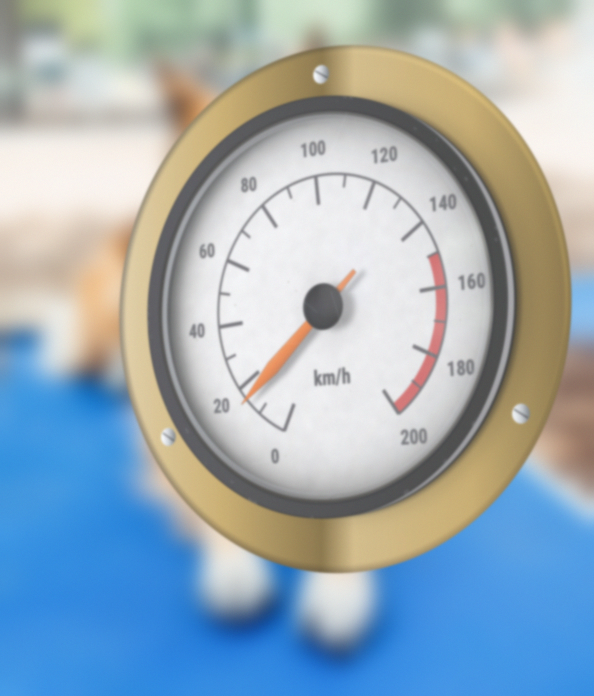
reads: 15km/h
